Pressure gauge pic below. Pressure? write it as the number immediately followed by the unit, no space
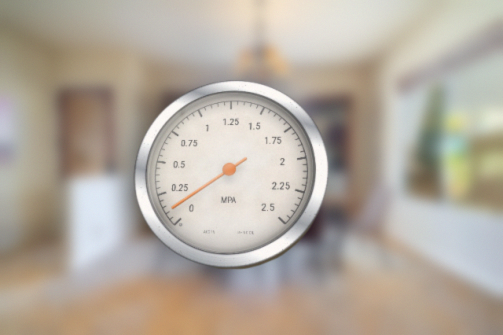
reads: 0.1MPa
